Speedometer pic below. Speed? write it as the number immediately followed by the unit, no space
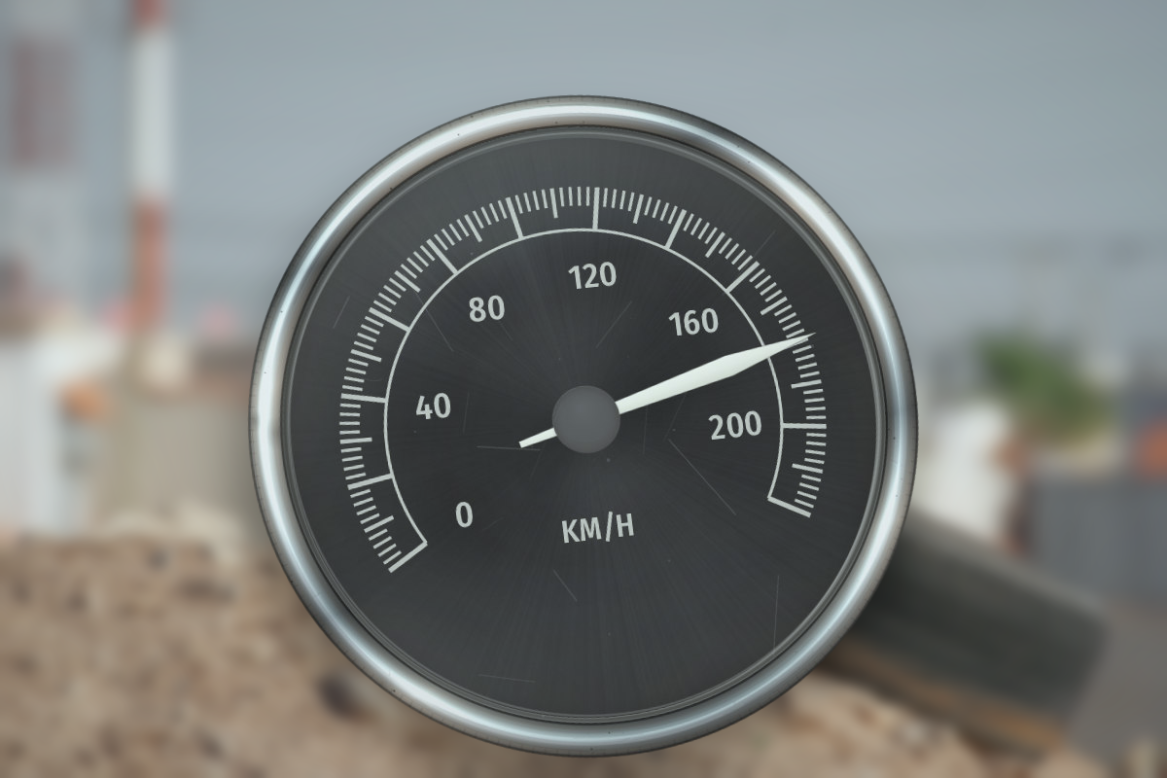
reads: 180km/h
